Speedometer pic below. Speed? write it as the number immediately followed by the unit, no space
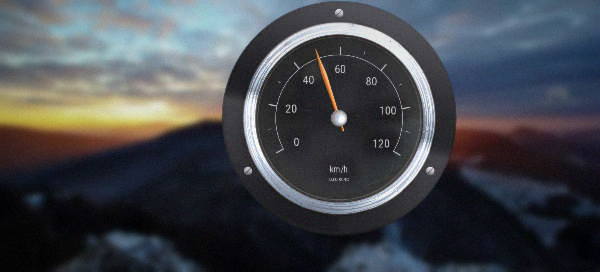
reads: 50km/h
